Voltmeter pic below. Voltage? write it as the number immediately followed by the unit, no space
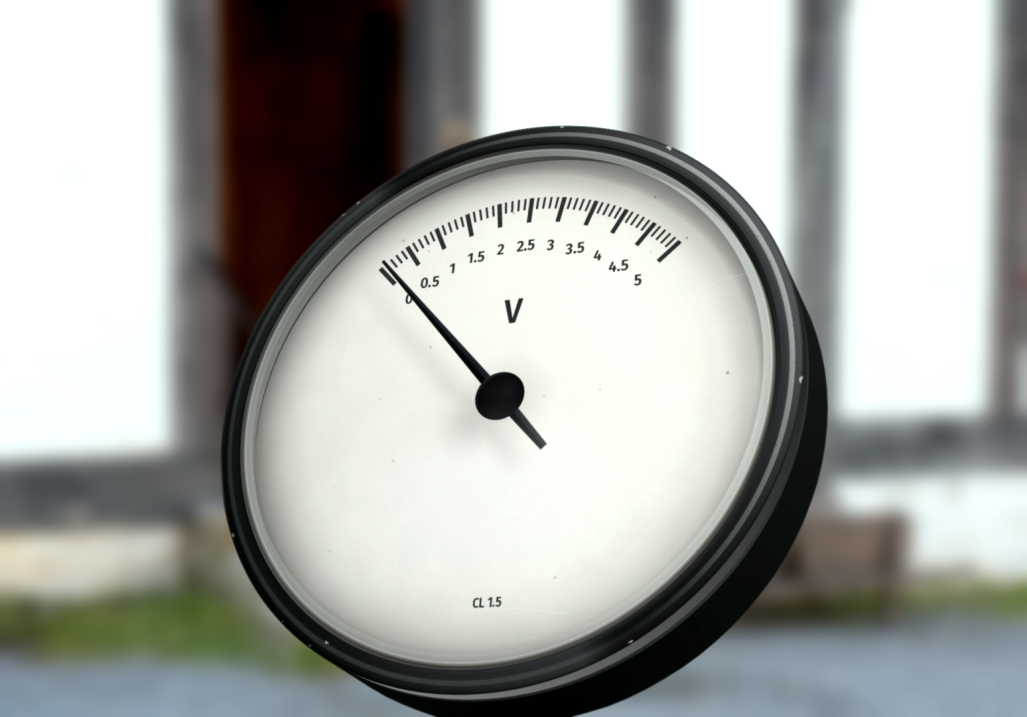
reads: 0.1V
